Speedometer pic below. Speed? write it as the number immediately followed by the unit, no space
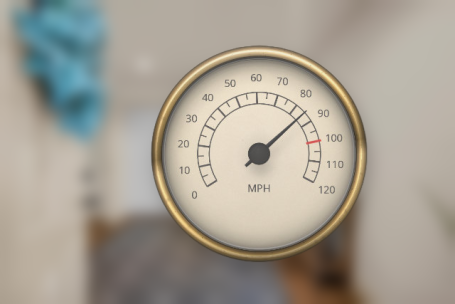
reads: 85mph
